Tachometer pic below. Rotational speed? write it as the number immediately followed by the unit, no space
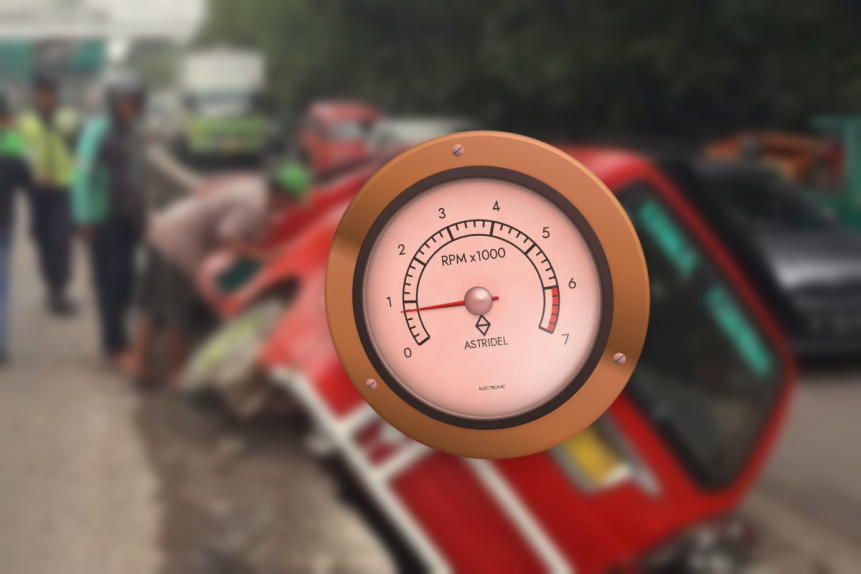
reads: 800rpm
